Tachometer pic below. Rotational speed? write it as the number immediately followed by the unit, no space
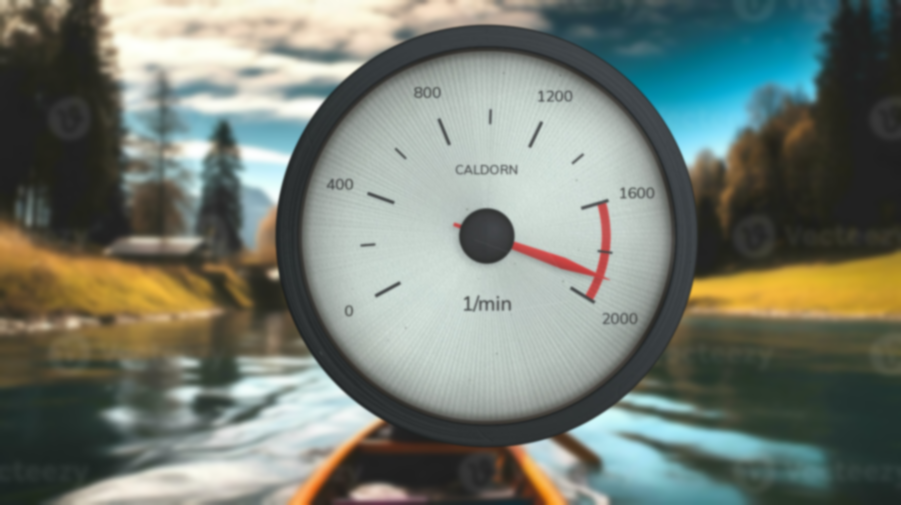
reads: 1900rpm
